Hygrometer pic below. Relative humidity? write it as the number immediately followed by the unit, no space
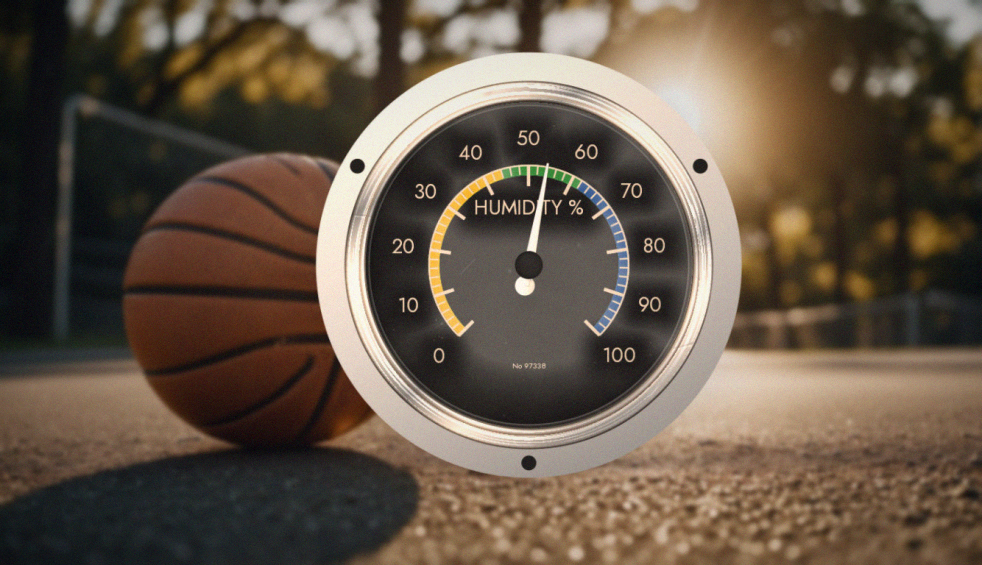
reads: 54%
